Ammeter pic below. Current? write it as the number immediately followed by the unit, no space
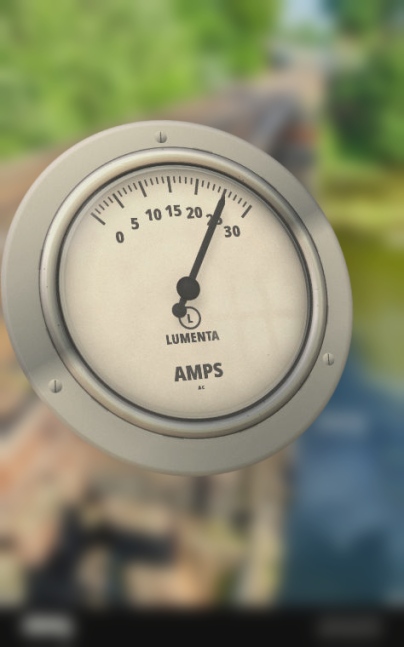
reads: 25A
